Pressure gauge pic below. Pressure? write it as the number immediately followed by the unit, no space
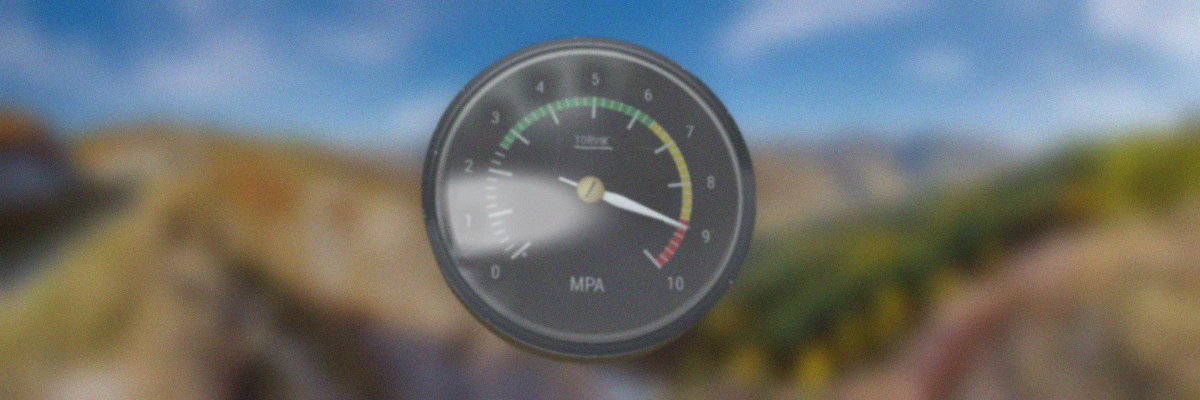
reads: 9MPa
